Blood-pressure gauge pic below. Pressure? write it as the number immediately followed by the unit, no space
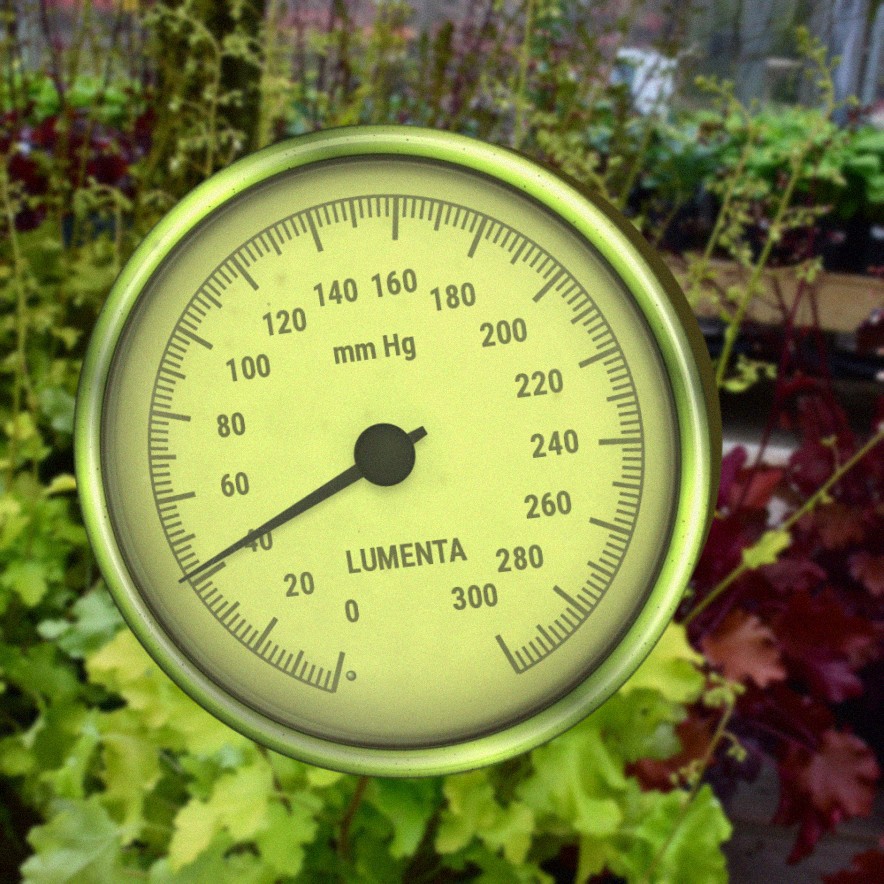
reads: 42mmHg
